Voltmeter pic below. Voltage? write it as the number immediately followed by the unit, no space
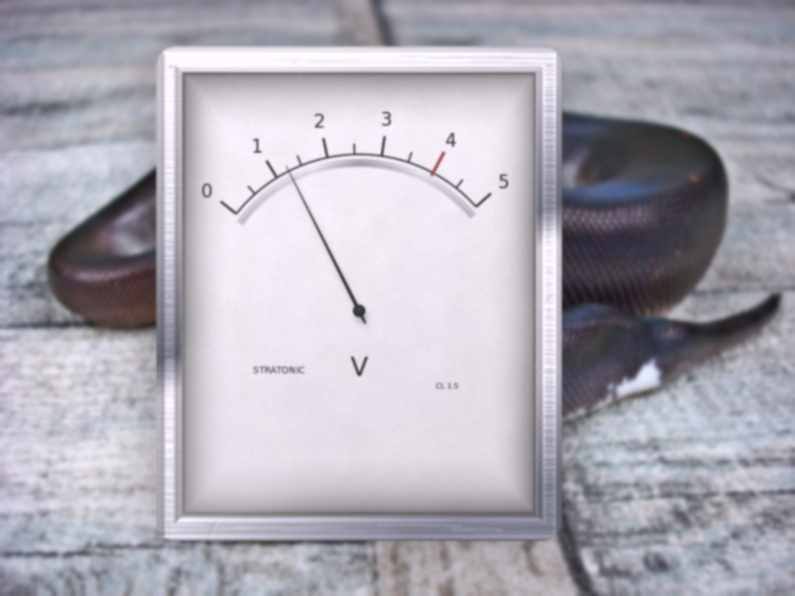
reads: 1.25V
